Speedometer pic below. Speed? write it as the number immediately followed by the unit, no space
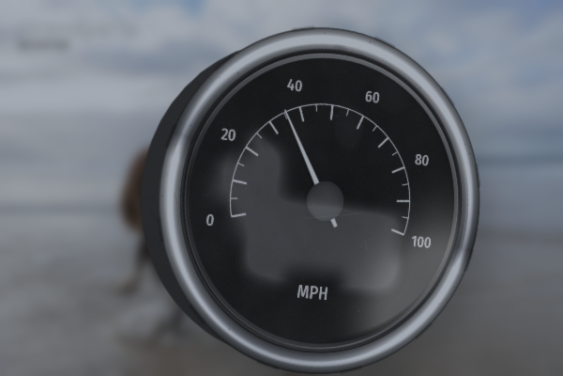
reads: 35mph
